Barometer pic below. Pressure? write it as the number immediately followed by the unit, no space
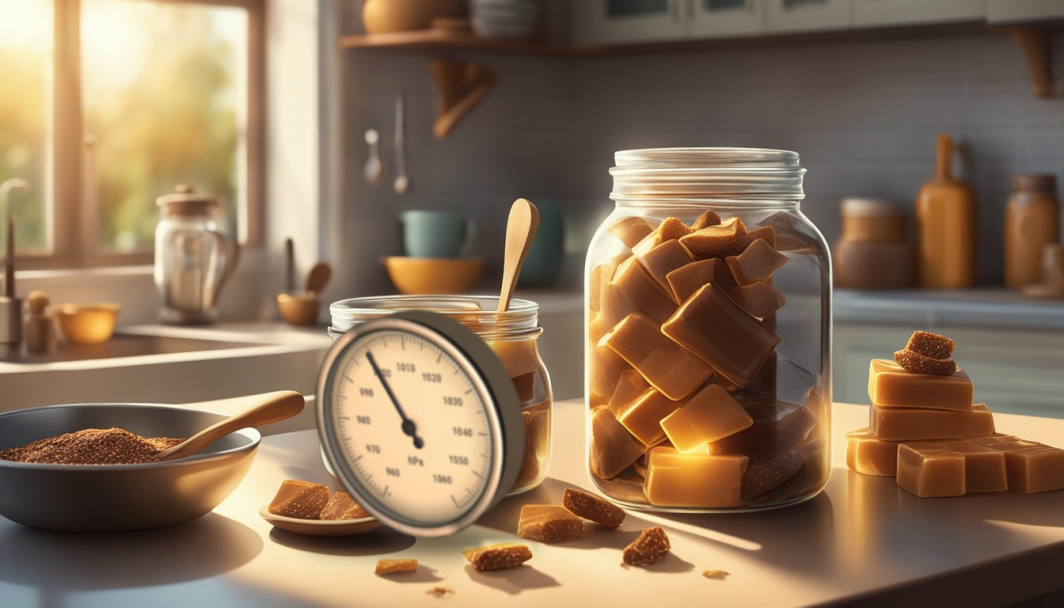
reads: 1000hPa
